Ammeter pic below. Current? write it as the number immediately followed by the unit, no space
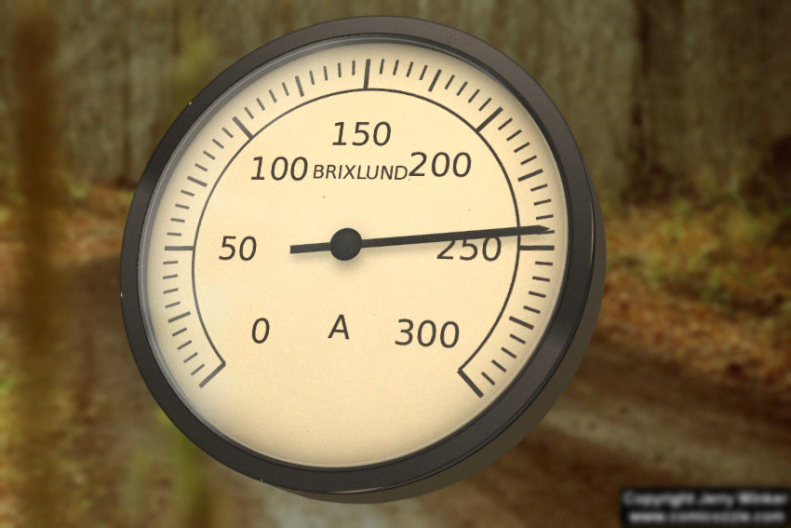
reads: 245A
